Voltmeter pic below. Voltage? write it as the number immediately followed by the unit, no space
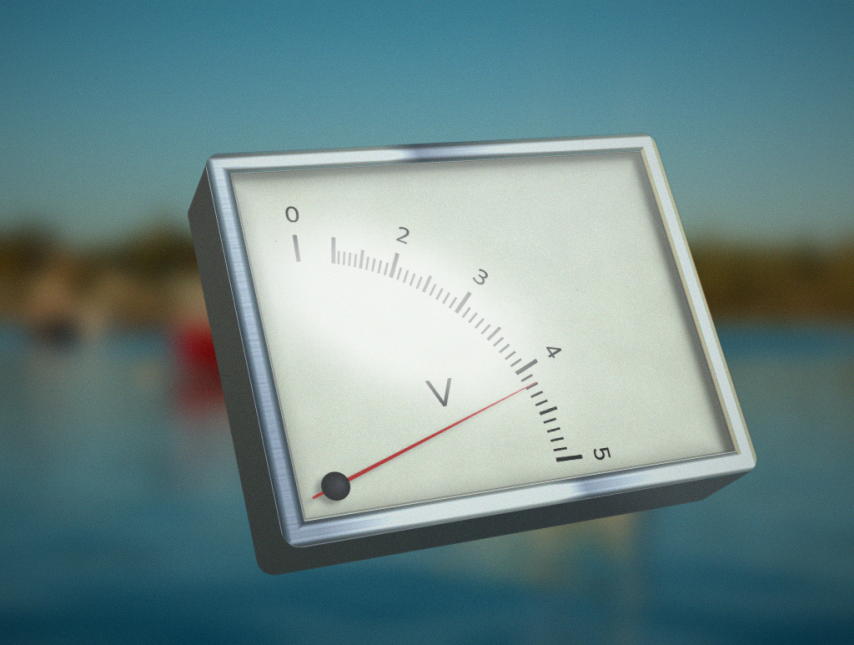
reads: 4.2V
